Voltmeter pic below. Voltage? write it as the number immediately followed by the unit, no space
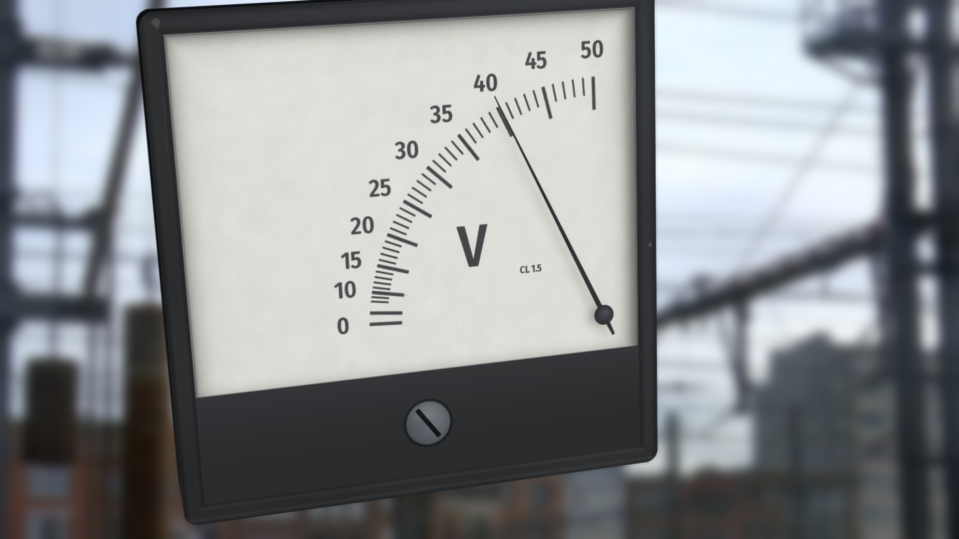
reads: 40V
